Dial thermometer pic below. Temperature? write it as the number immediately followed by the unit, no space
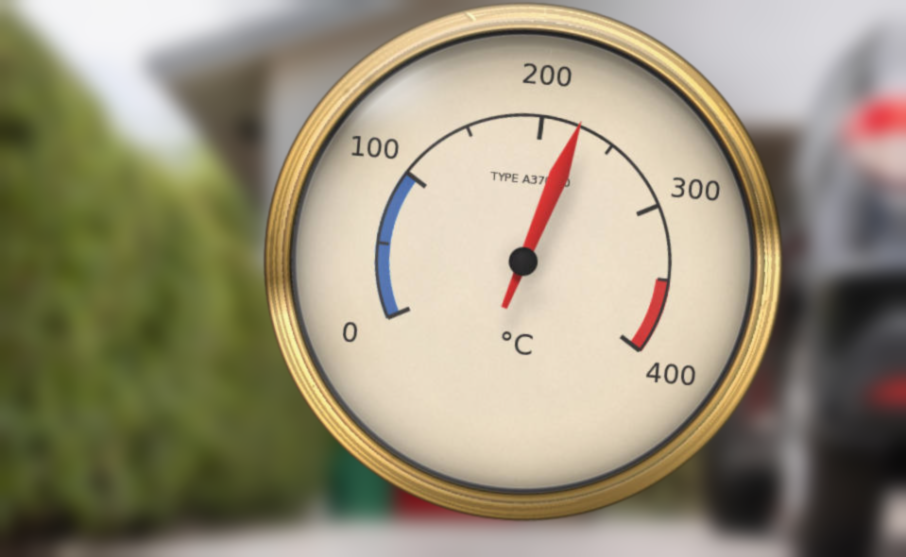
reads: 225°C
